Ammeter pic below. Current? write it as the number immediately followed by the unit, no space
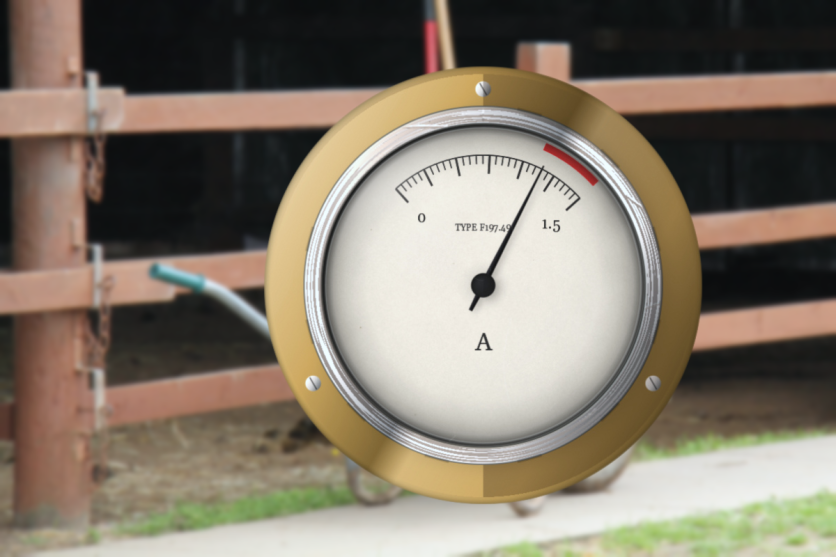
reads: 1.15A
